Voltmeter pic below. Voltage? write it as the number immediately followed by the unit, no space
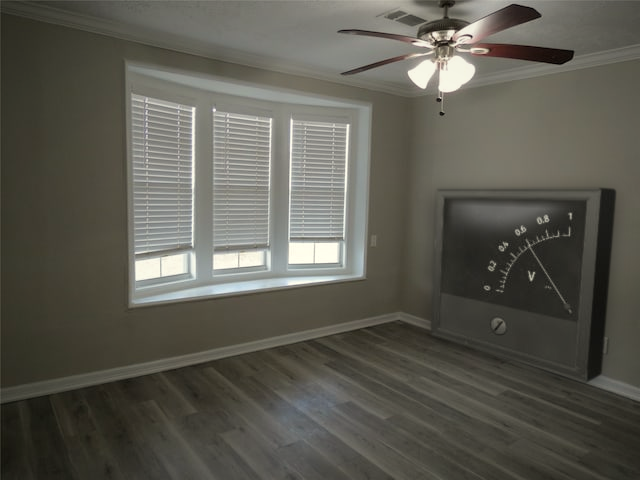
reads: 0.6V
